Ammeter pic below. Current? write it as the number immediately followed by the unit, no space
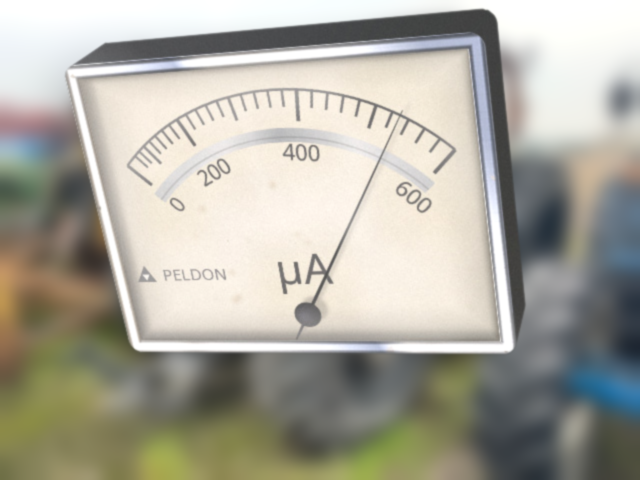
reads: 530µA
